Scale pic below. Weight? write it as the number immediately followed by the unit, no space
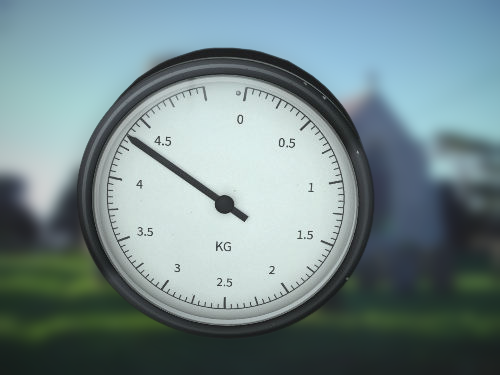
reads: 4.35kg
